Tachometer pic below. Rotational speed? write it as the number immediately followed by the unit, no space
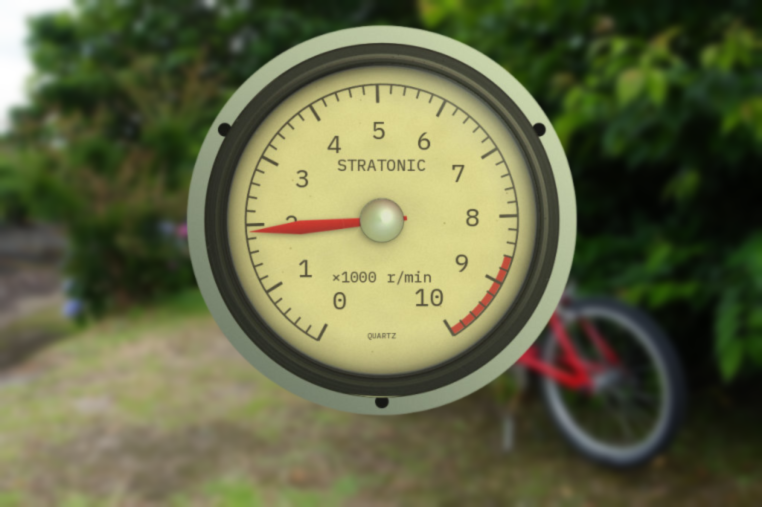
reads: 1900rpm
